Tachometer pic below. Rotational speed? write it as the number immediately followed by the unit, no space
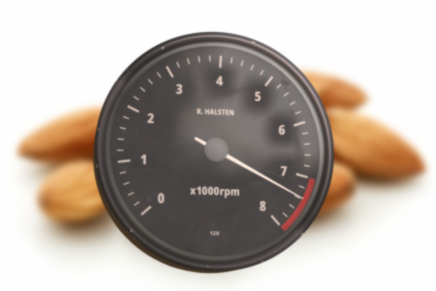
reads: 7400rpm
